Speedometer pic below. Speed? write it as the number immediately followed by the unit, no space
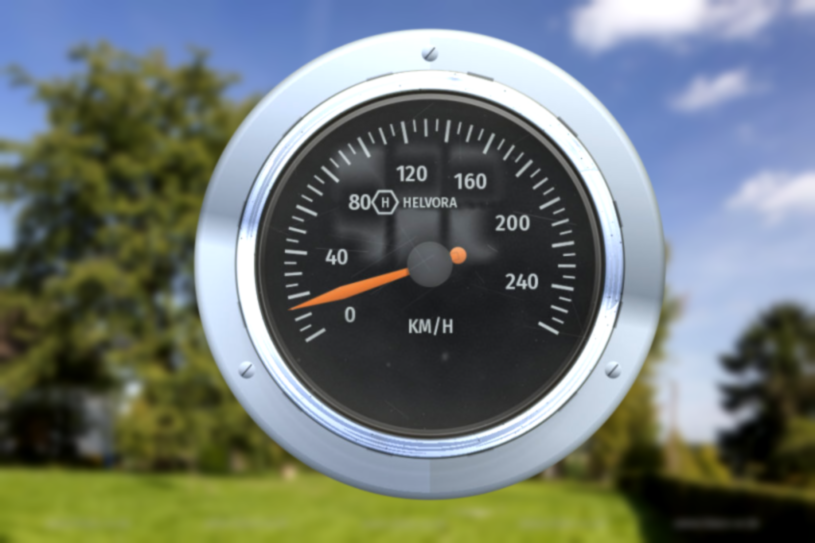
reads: 15km/h
